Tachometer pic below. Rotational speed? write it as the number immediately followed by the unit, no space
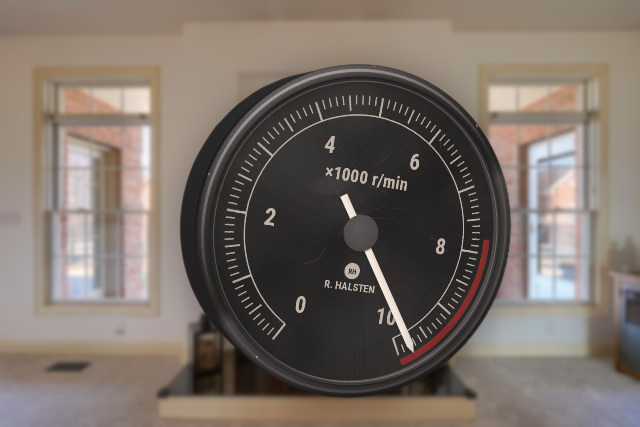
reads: 9800rpm
